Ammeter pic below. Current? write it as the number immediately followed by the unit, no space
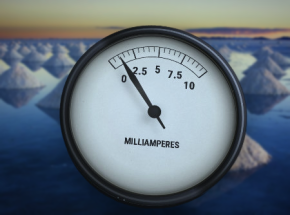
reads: 1mA
